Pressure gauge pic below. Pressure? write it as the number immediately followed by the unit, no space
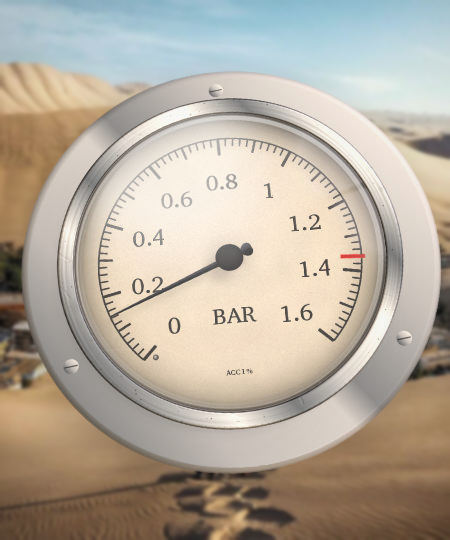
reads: 0.14bar
